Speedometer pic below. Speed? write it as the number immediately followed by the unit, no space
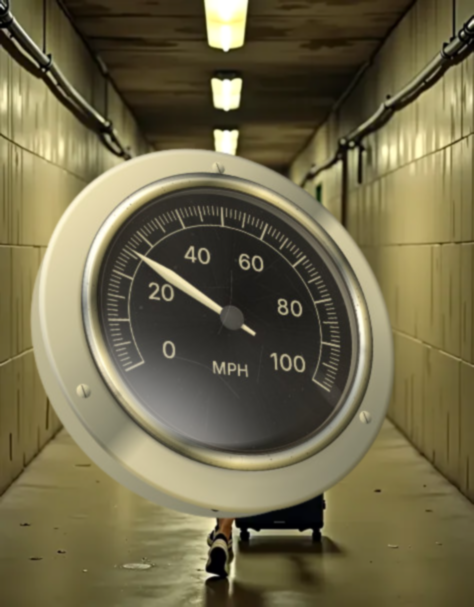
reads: 25mph
